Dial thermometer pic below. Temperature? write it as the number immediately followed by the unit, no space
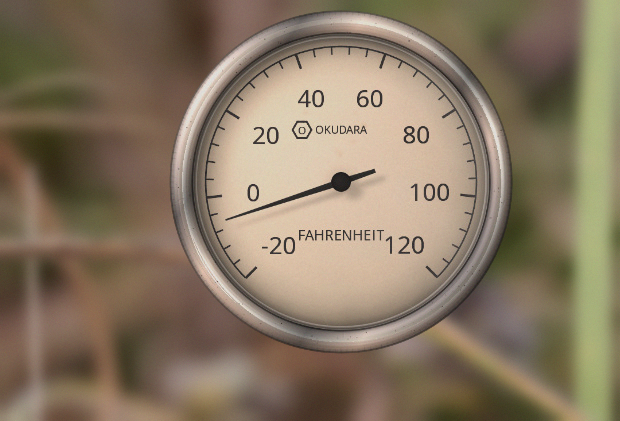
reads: -6°F
